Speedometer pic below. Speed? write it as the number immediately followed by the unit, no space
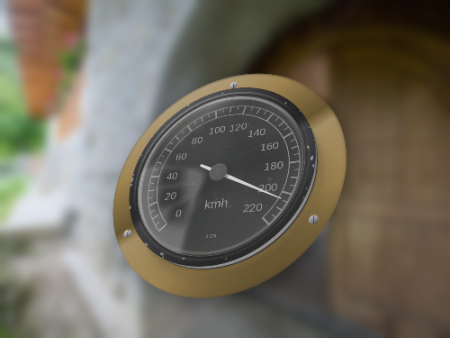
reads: 205km/h
